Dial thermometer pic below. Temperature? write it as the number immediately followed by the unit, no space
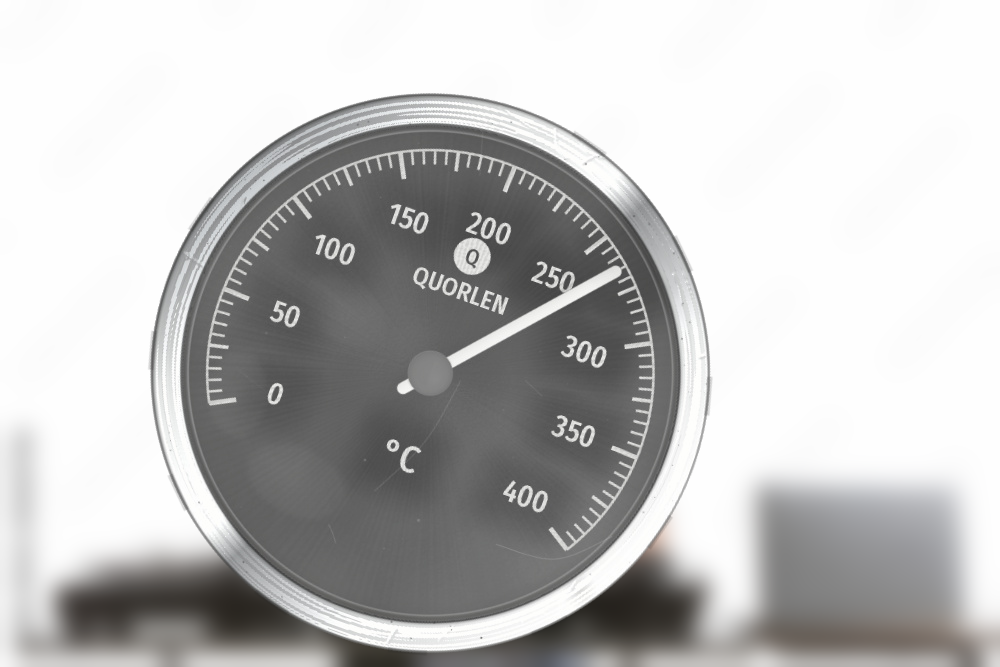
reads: 265°C
